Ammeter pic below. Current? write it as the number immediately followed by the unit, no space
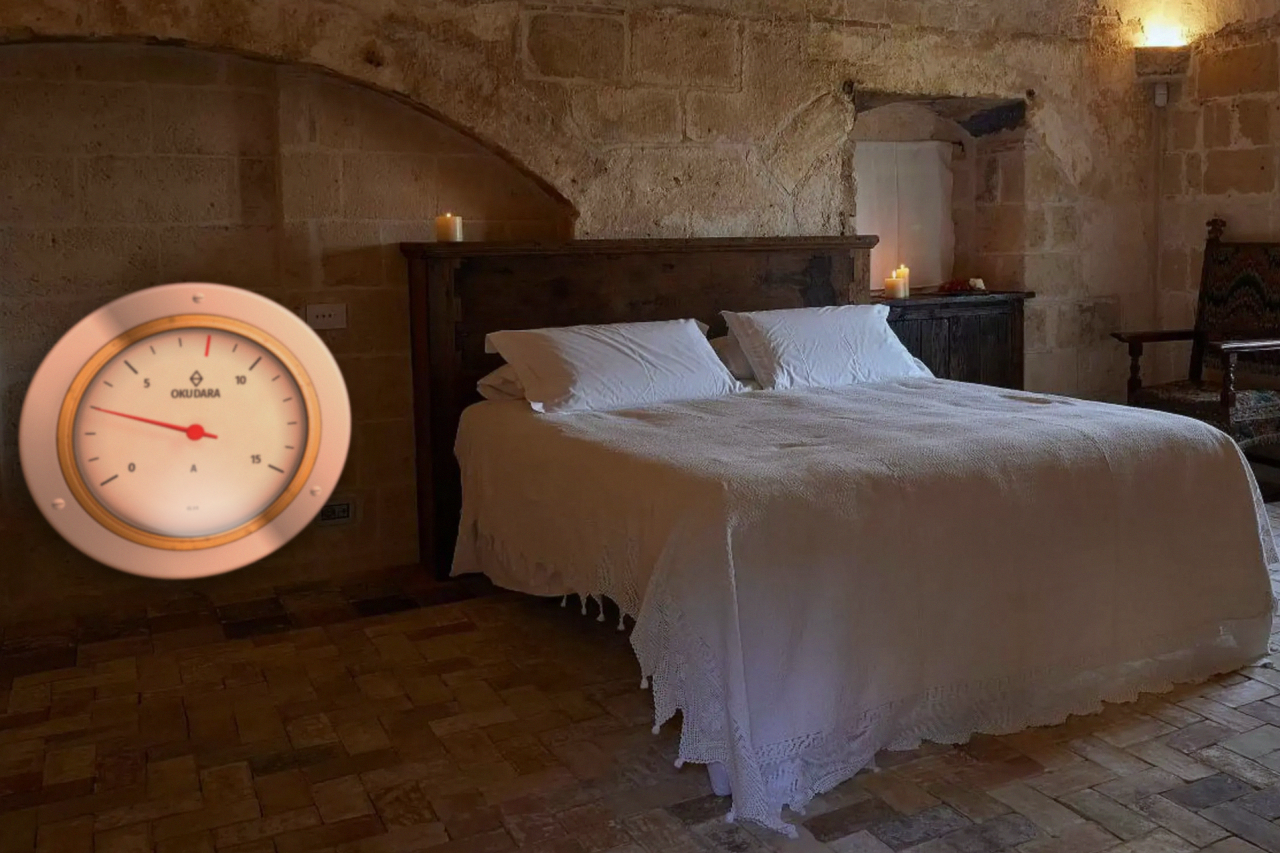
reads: 3A
